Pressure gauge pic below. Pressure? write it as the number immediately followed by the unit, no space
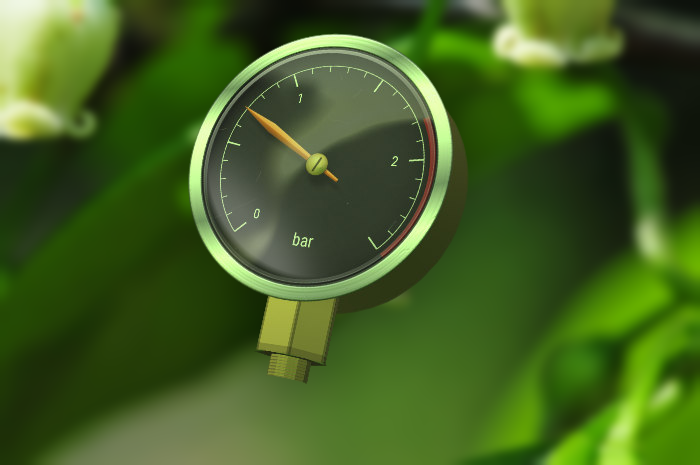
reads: 0.7bar
